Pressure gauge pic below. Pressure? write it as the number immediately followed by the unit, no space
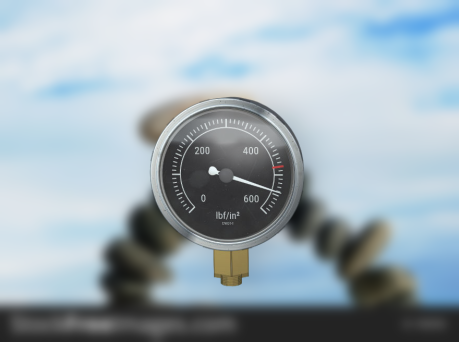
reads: 540psi
